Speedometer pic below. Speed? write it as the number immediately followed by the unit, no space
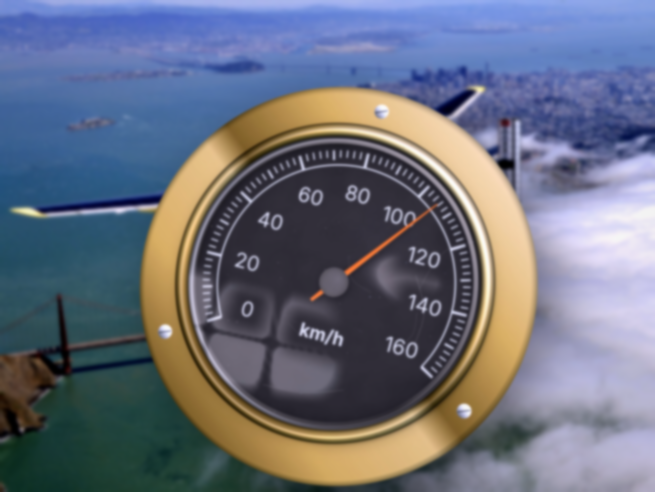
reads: 106km/h
